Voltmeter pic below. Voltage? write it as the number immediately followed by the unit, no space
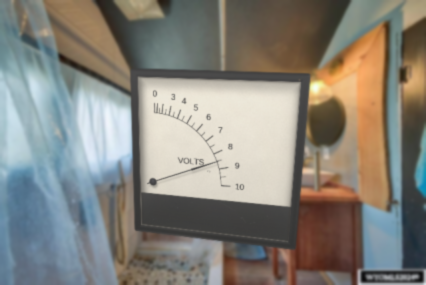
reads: 8.5V
